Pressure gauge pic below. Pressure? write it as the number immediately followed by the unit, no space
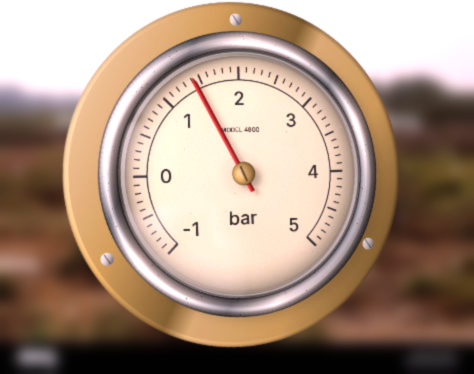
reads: 1.4bar
